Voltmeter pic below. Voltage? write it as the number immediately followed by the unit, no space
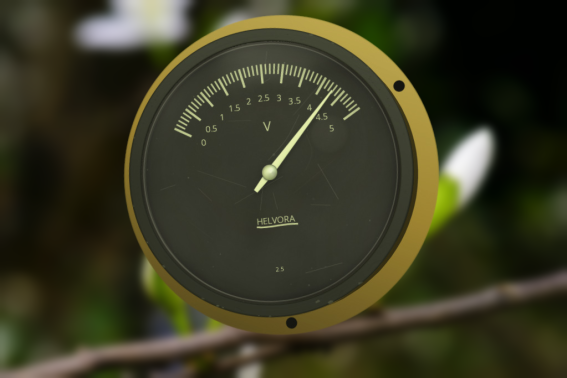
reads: 4.3V
